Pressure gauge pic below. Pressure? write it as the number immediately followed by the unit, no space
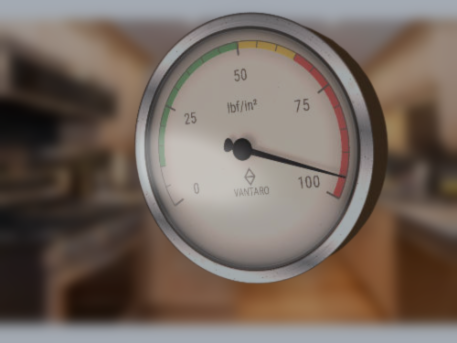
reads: 95psi
